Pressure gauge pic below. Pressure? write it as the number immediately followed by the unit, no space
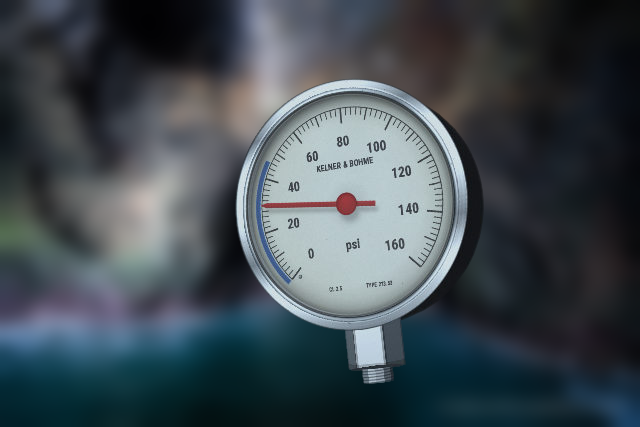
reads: 30psi
